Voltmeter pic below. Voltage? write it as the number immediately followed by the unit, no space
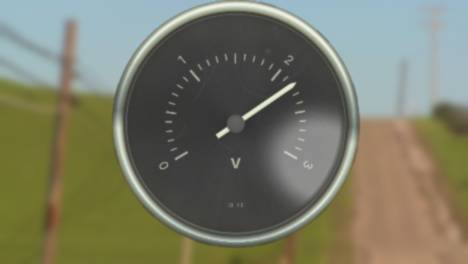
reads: 2.2V
